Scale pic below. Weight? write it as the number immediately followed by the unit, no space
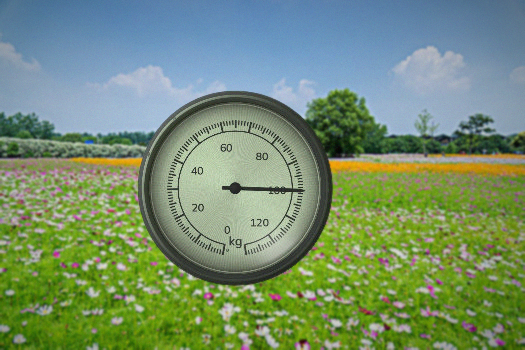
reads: 100kg
